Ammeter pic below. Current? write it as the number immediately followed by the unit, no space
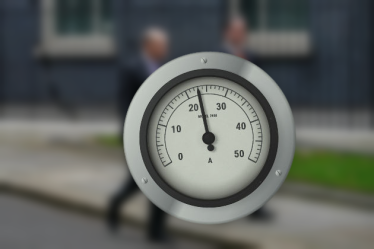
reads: 23A
